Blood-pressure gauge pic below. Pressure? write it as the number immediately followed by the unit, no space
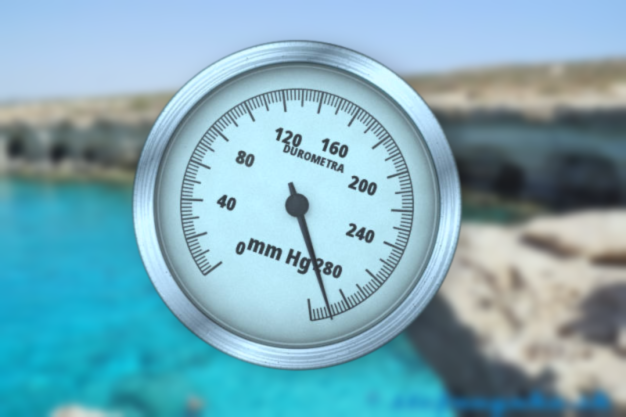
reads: 290mmHg
